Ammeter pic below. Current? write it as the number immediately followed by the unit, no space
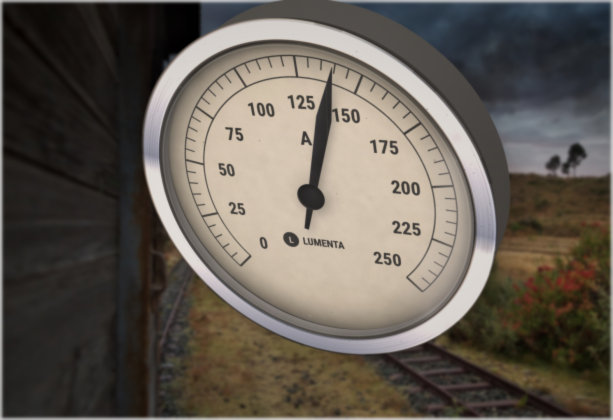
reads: 140A
